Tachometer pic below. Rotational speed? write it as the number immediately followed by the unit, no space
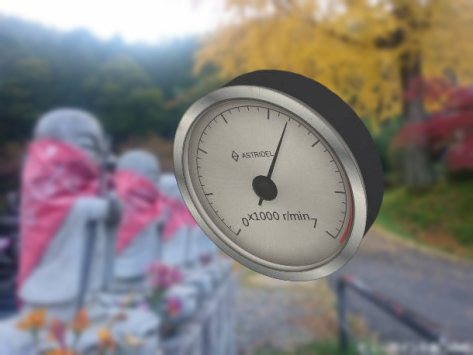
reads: 4400rpm
